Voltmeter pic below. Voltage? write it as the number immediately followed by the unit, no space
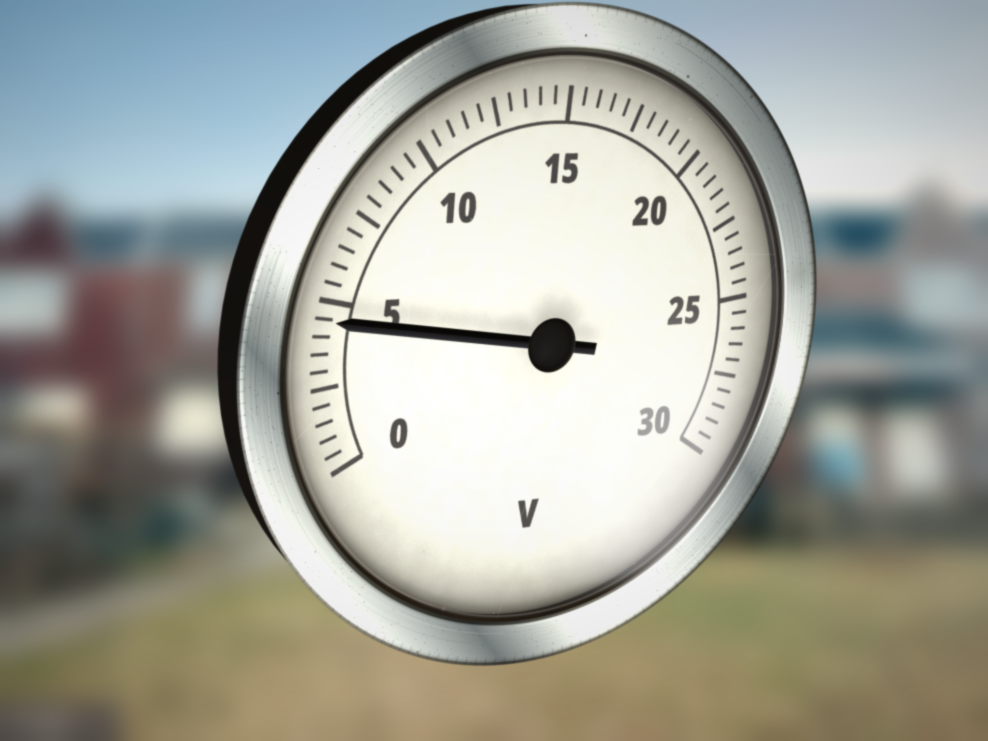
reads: 4.5V
